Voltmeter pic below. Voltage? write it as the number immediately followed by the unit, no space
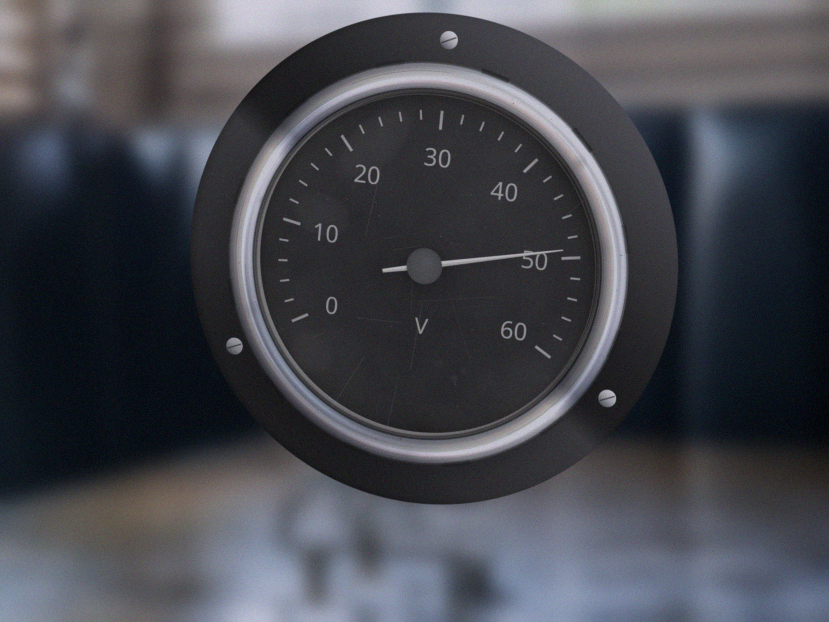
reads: 49V
